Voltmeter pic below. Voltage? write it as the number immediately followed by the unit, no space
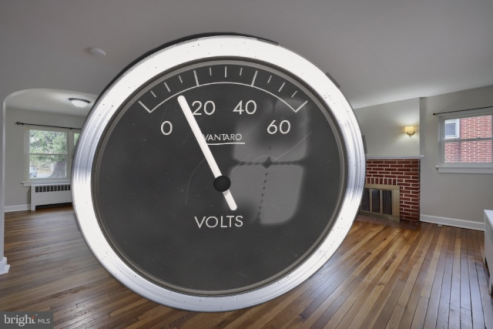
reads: 12.5V
